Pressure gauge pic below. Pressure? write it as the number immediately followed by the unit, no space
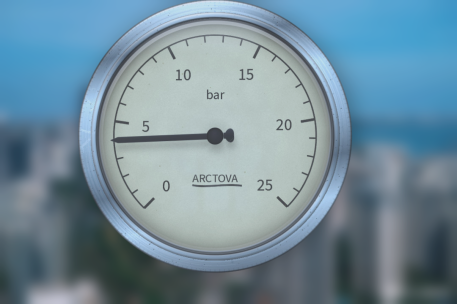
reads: 4bar
